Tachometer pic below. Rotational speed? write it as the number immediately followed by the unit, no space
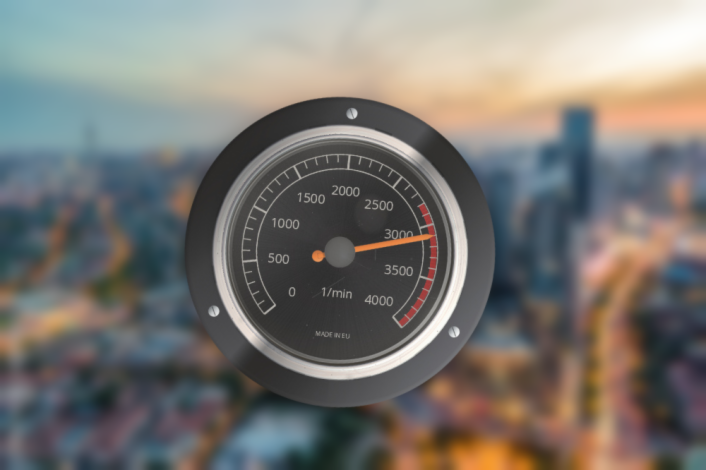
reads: 3100rpm
